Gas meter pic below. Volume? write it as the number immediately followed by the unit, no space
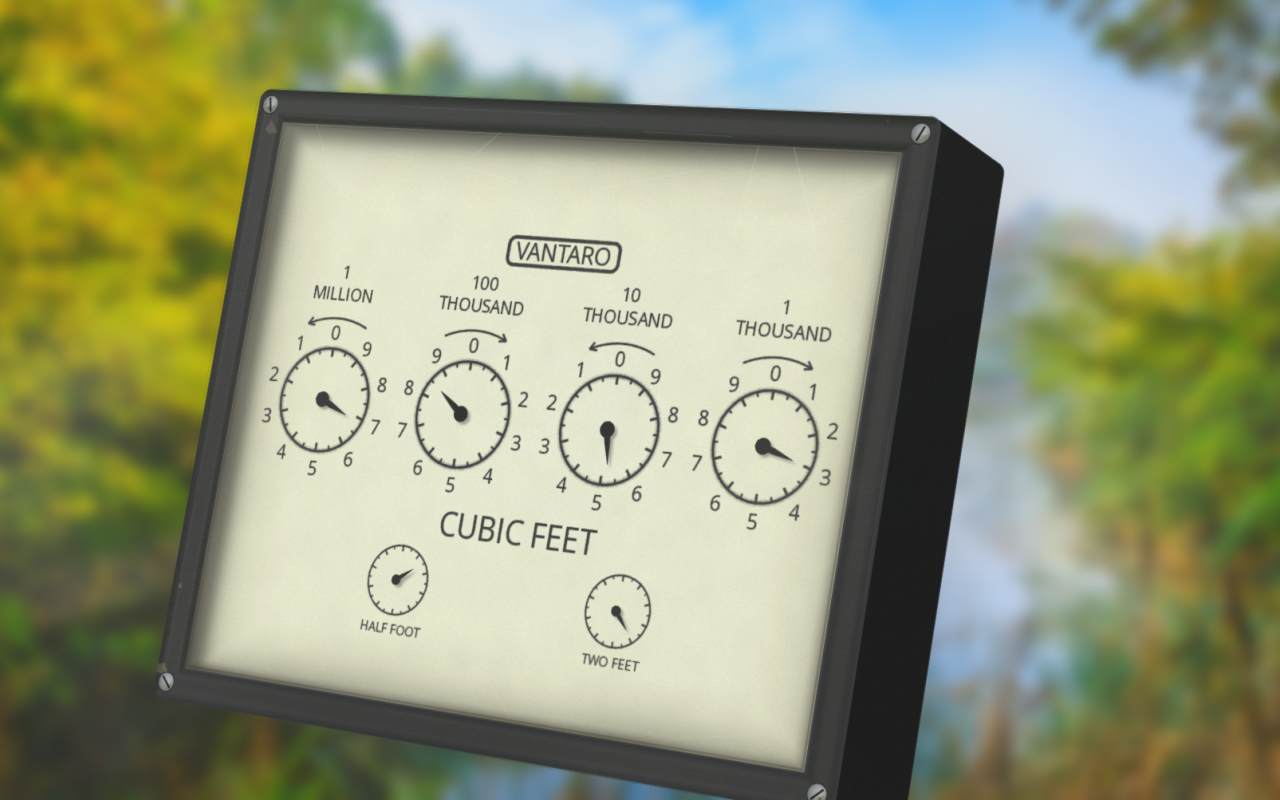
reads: 685300ft³
